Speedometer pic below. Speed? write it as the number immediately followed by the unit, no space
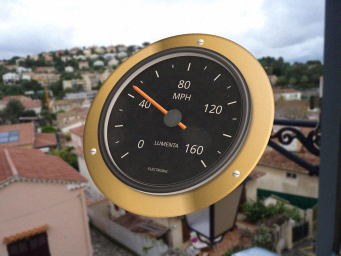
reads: 45mph
